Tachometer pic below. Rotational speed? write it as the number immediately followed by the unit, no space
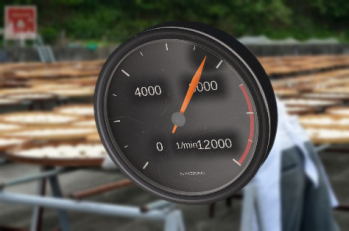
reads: 7500rpm
